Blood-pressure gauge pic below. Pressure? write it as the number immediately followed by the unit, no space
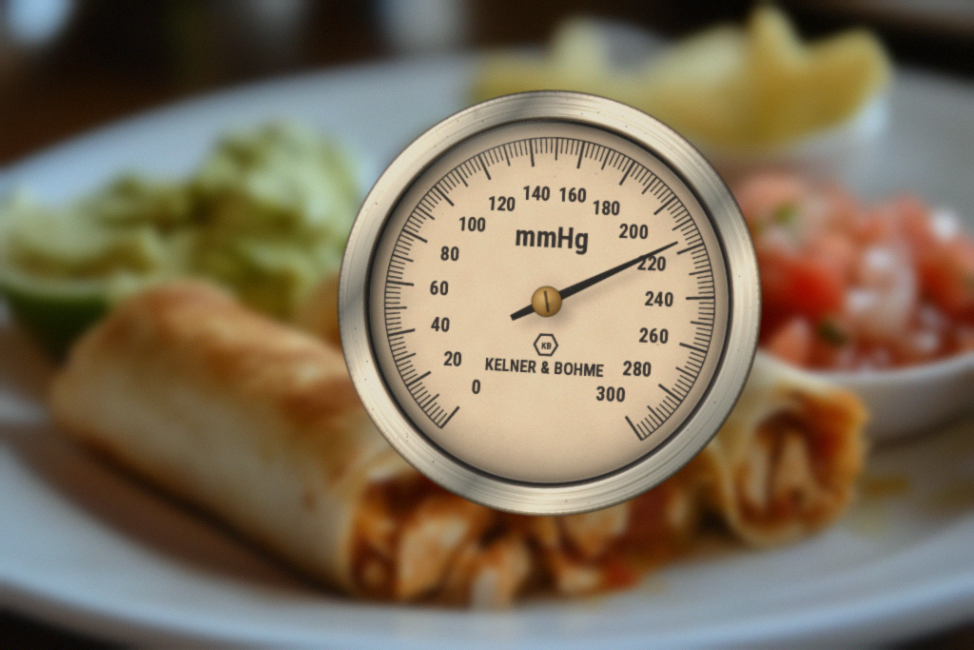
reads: 216mmHg
